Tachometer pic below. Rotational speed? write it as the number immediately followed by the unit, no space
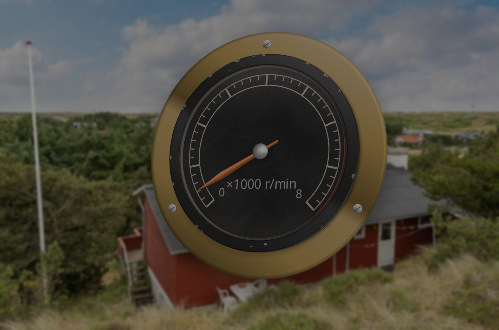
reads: 400rpm
